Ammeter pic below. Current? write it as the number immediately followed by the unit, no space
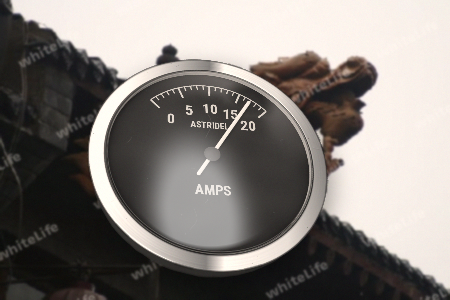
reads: 17A
